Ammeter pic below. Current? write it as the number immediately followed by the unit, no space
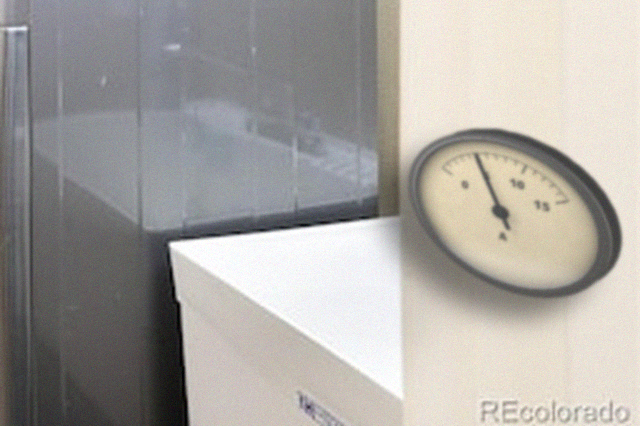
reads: 5A
